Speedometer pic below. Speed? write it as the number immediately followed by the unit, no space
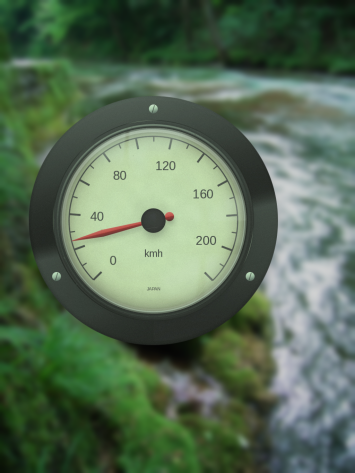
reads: 25km/h
